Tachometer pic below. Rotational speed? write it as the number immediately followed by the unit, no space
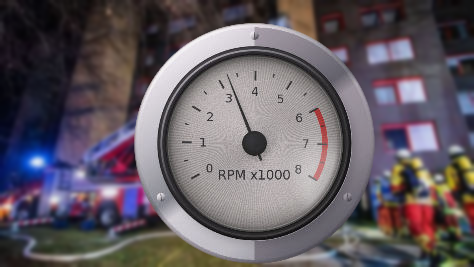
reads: 3250rpm
